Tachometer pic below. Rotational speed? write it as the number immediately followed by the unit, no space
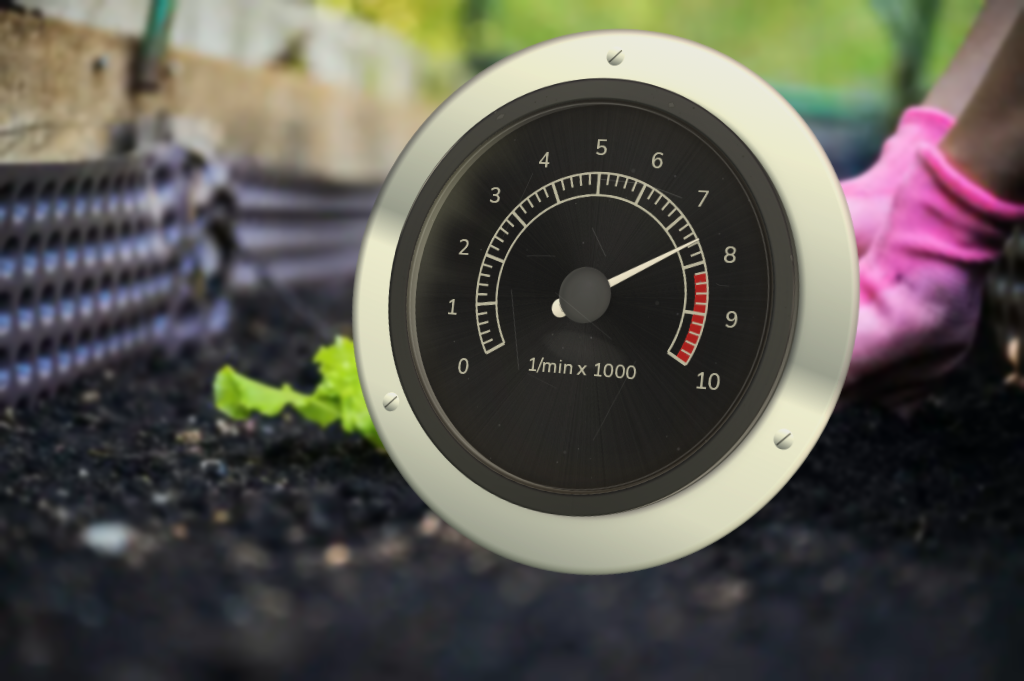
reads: 7600rpm
